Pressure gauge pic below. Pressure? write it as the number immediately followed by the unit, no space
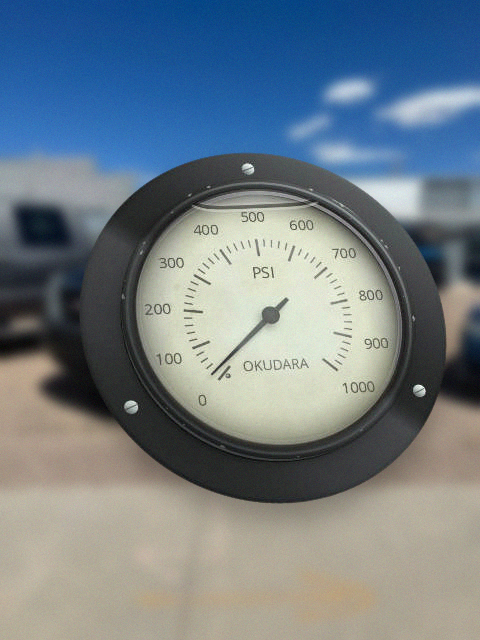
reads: 20psi
